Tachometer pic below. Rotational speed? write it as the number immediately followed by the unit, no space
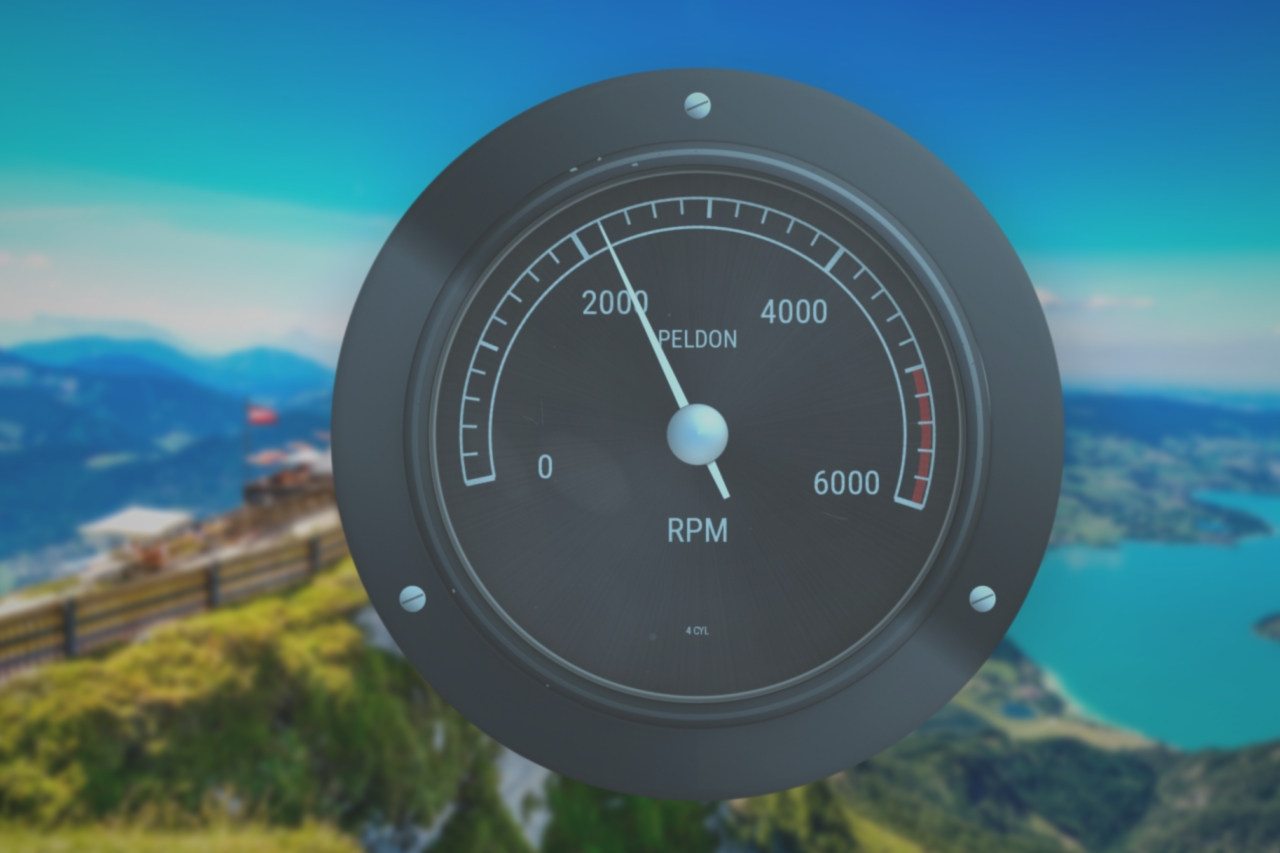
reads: 2200rpm
